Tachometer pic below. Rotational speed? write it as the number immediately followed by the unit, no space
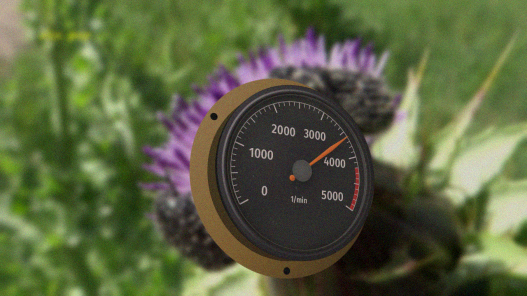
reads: 3600rpm
